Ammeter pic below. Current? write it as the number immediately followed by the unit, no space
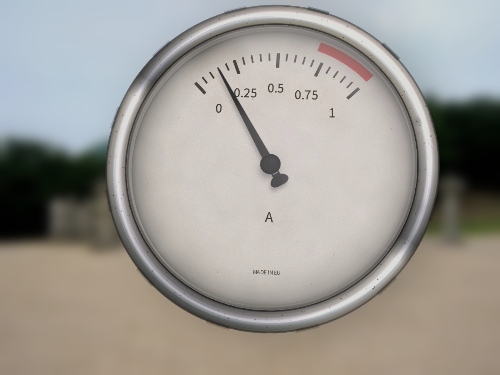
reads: 0.15A
